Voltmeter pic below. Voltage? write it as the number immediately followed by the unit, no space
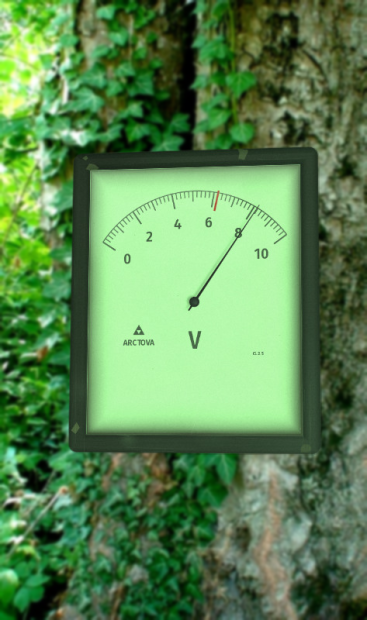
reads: 8.2V
